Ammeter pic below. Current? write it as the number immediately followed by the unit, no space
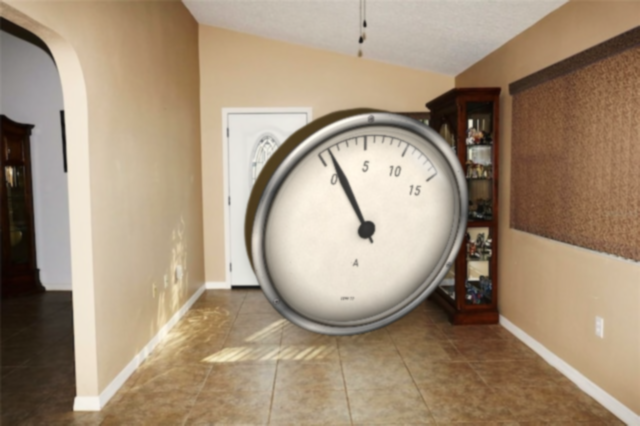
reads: 1A
